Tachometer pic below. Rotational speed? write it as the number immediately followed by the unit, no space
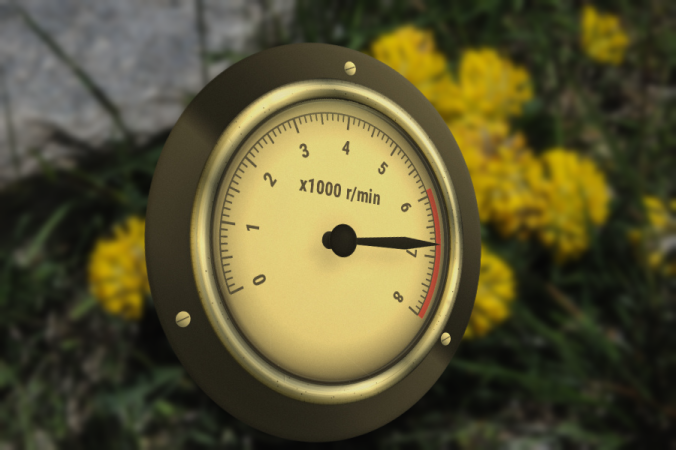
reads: 6800rpm
